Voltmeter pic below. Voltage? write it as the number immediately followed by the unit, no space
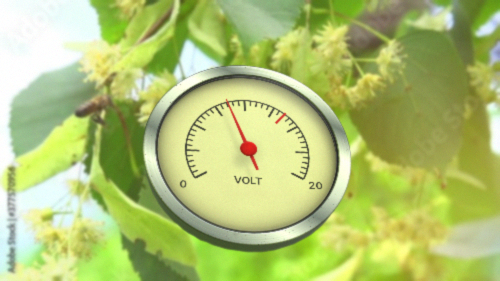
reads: 8.5V
